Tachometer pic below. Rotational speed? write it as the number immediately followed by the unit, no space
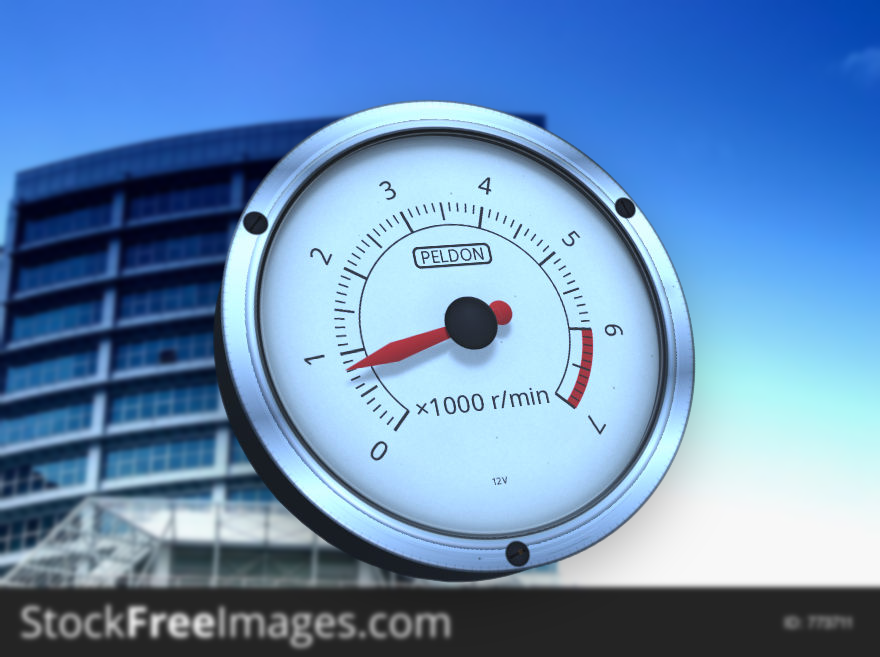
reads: 800rpm
